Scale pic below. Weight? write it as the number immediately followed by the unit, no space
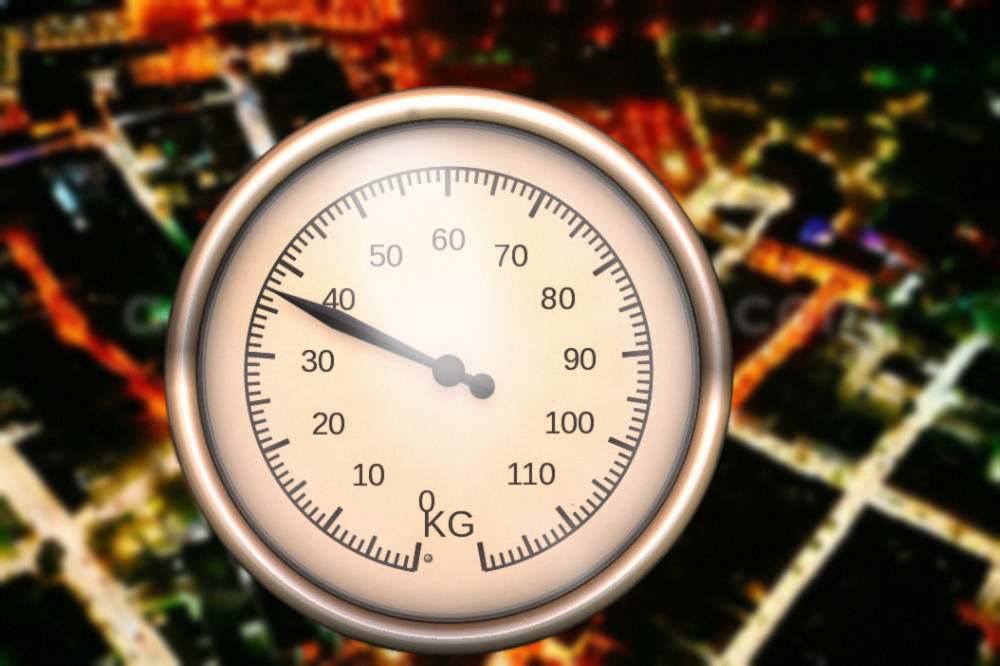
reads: 37kg
